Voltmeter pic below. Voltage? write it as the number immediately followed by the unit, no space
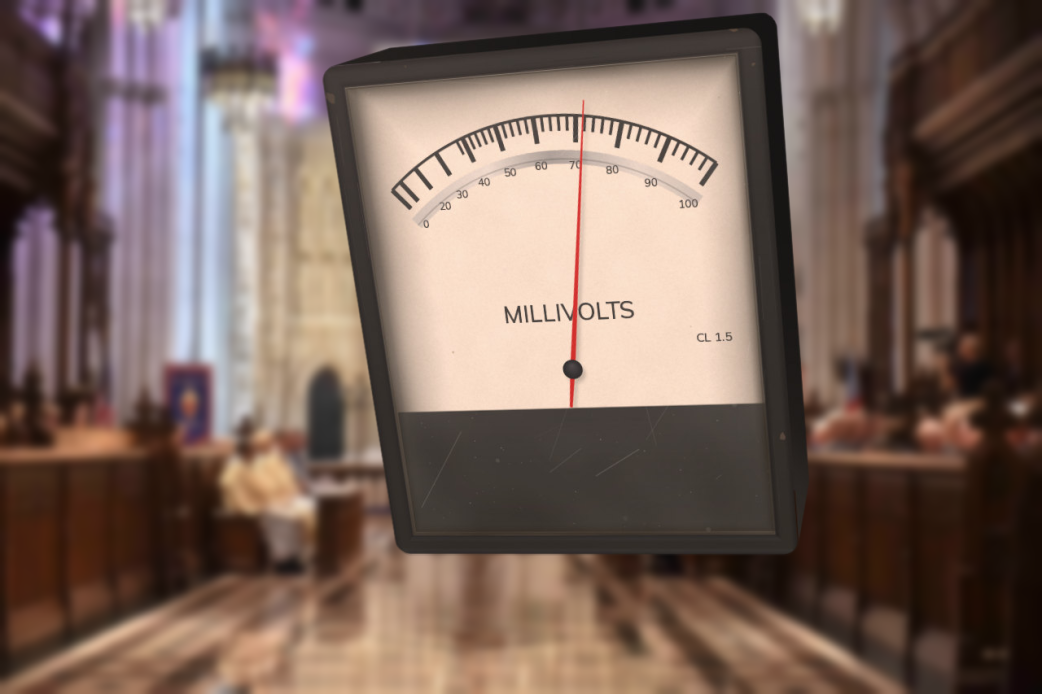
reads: 72mV
